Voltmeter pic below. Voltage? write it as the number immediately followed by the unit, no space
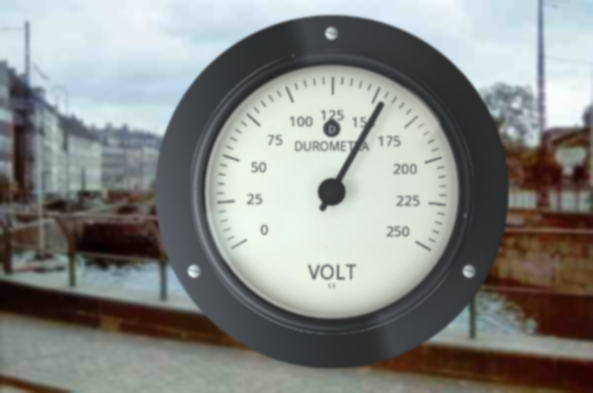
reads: 155V
